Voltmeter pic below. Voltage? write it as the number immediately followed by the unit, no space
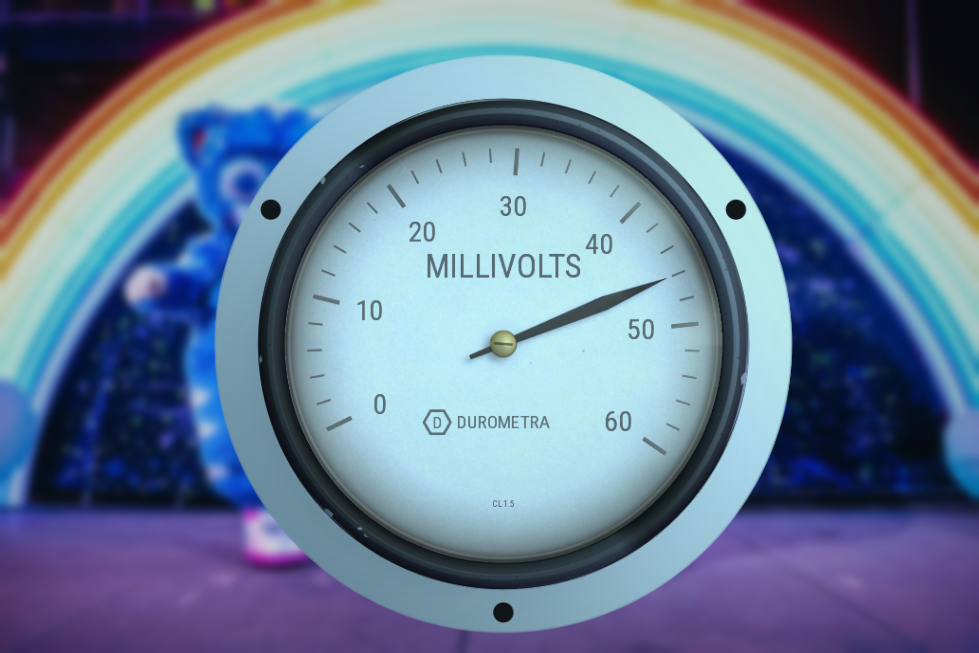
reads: 46mV
